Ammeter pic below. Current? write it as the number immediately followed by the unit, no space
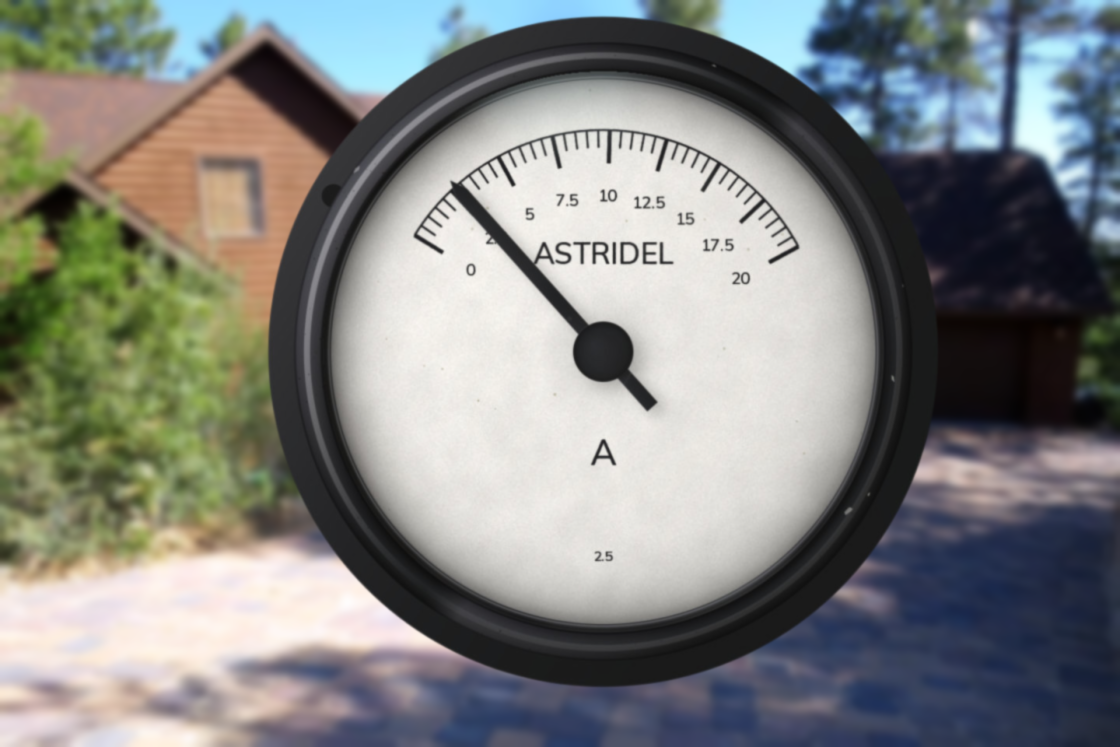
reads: 2.75A
